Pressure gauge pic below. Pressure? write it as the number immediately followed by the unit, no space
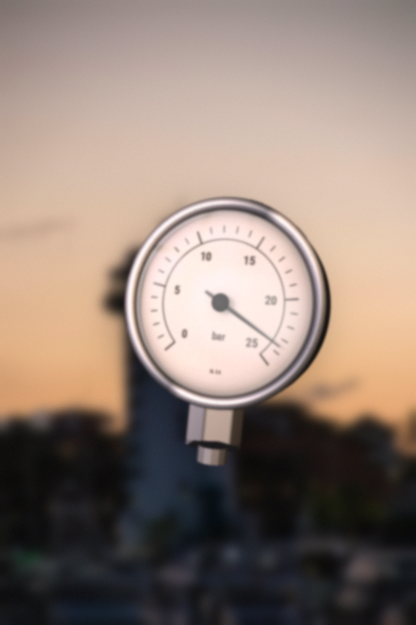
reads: 23.5bar
